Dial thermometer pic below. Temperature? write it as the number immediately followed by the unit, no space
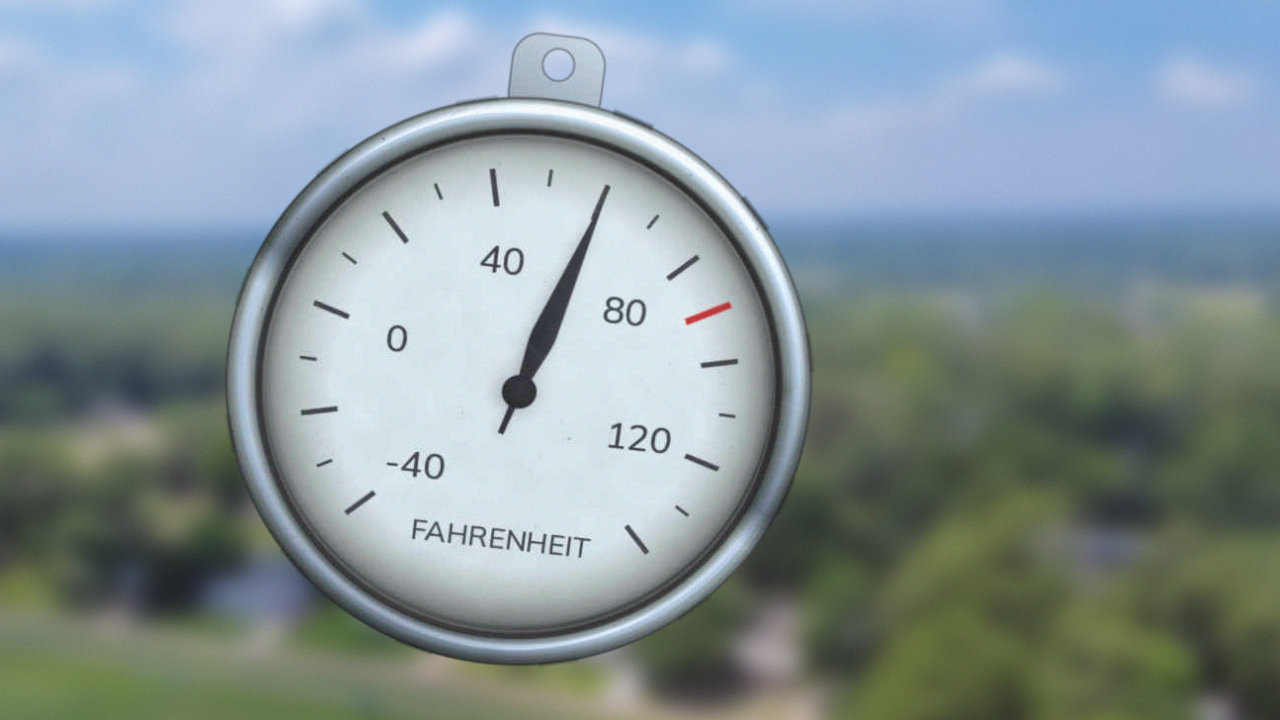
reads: 60°F
